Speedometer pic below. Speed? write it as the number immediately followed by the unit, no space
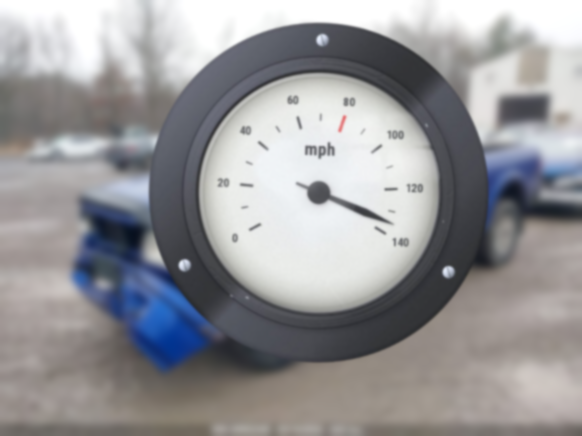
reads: 135mph
